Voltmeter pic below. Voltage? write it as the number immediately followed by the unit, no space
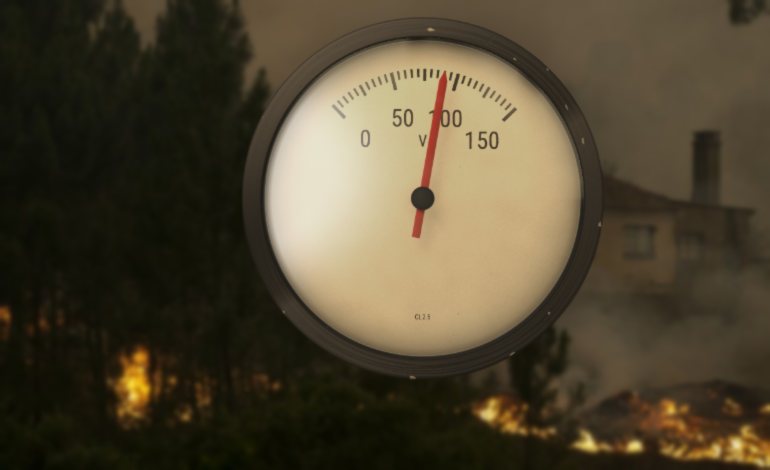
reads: 90V
